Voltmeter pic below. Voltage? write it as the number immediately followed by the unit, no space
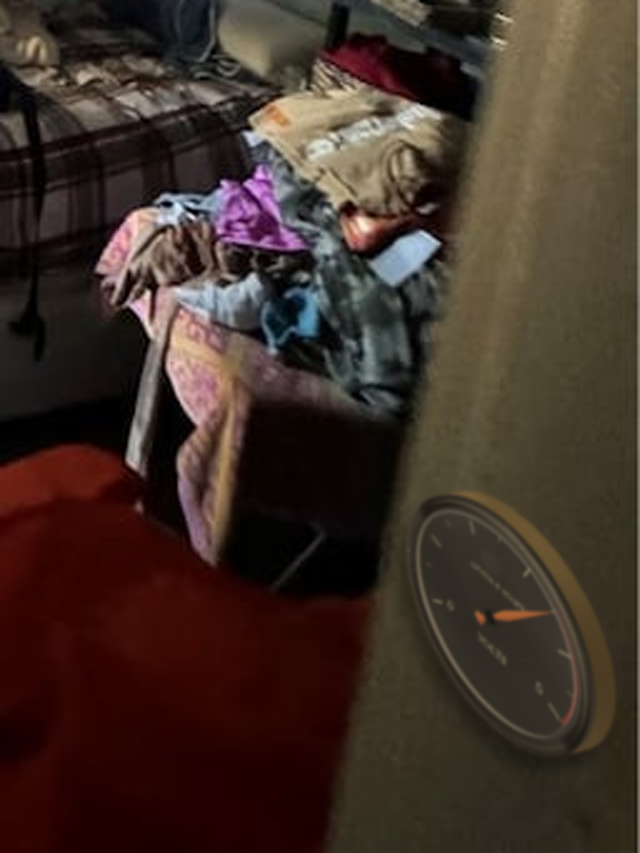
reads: 3.5V
